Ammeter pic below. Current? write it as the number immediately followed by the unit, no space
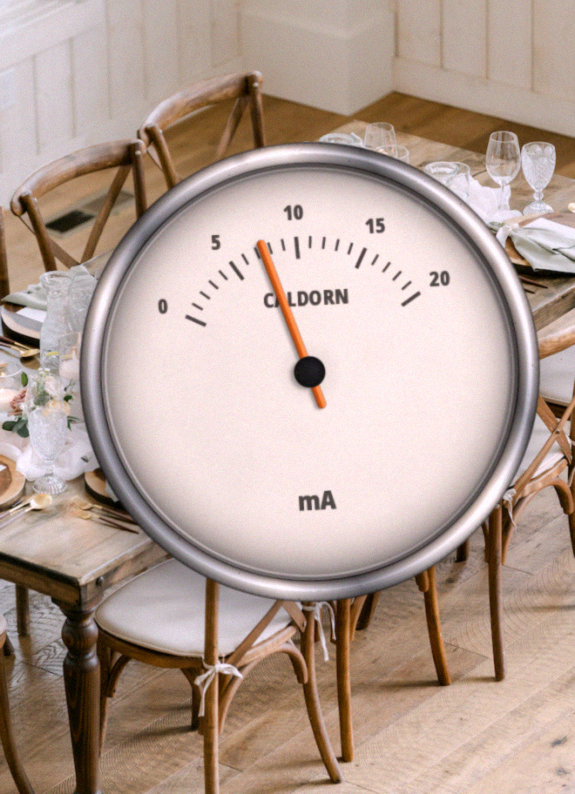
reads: 7.5mA
